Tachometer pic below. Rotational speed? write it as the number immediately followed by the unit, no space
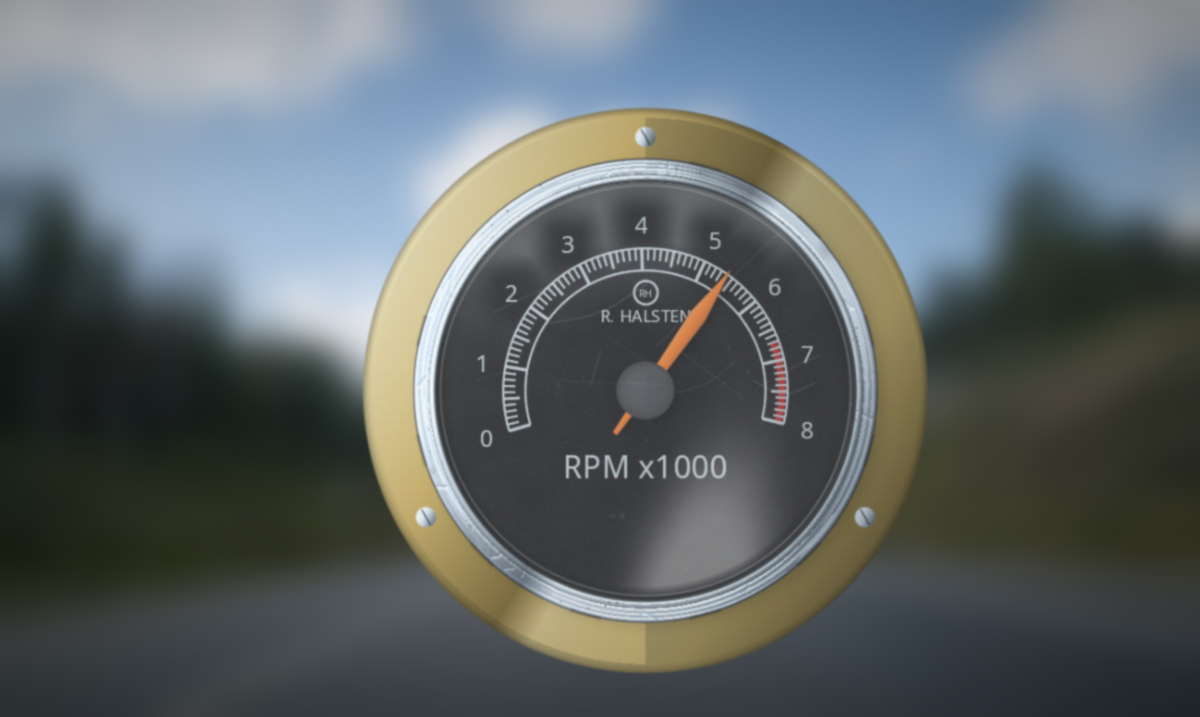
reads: 5400rpm
